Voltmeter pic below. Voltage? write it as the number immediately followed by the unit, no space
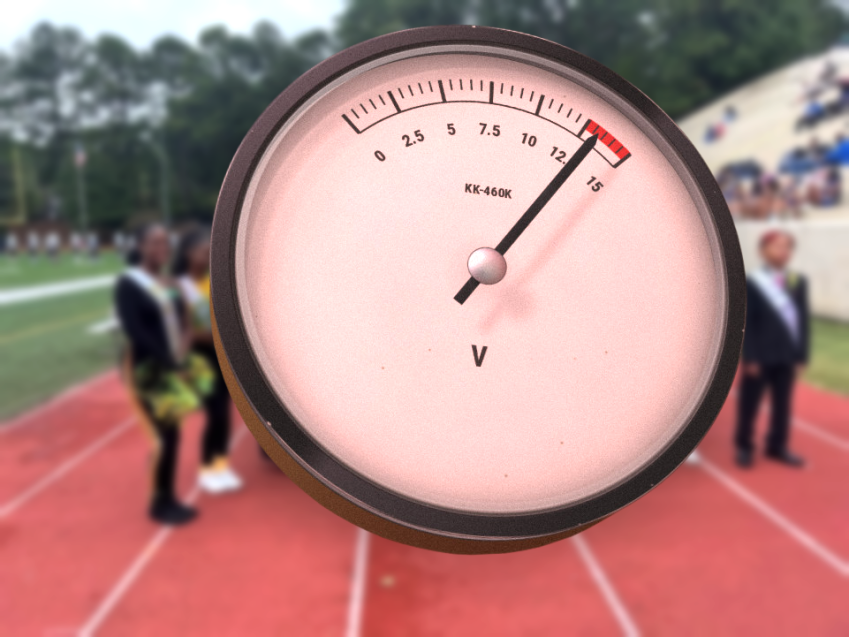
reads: 13.25V
